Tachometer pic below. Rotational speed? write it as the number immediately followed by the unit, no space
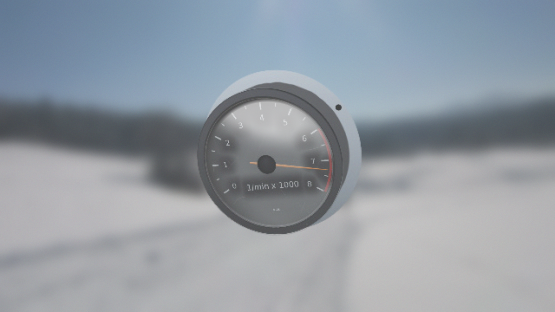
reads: 7250rpm
